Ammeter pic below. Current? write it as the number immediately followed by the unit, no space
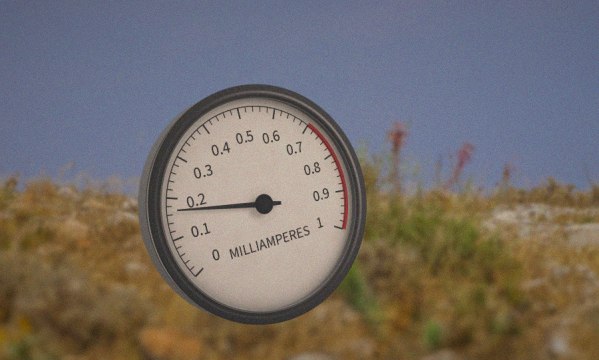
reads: 0.17mA
